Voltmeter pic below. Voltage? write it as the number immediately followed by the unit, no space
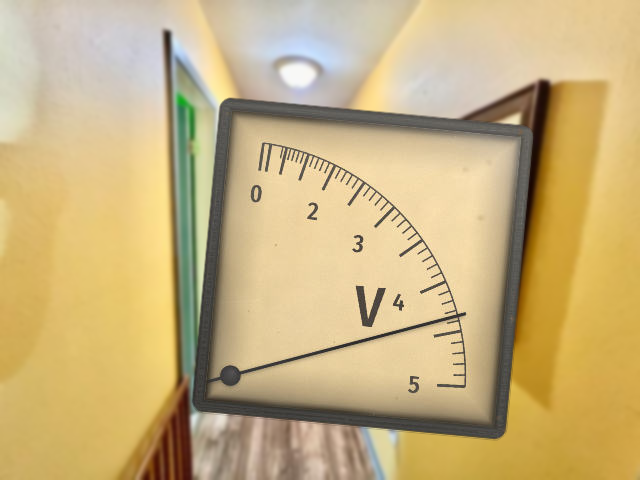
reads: 4.35V
